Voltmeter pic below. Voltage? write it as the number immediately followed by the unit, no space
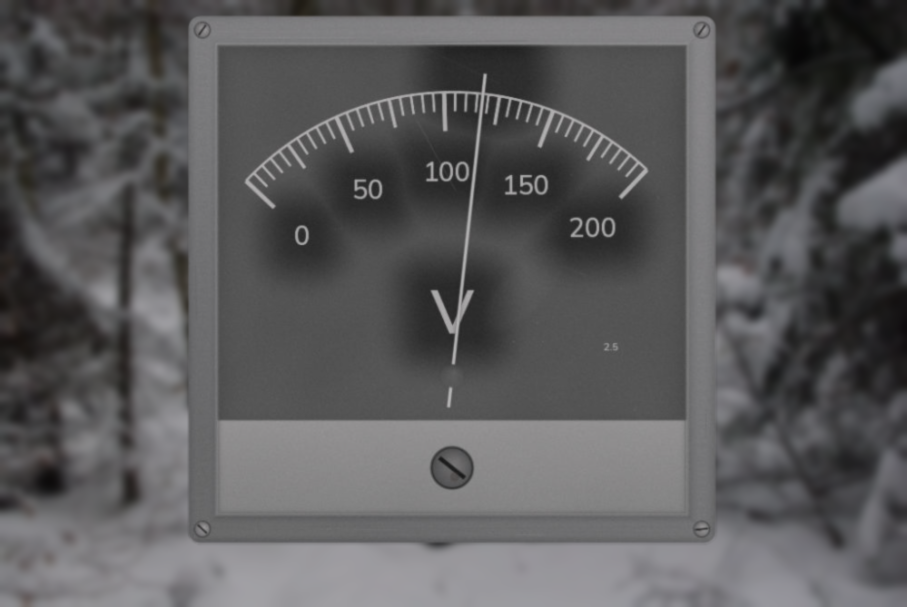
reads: 117.5V
